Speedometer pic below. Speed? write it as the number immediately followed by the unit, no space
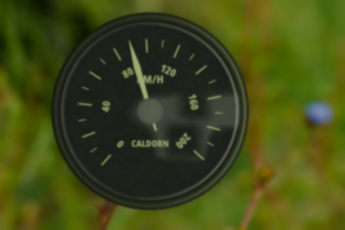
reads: 90km/h
